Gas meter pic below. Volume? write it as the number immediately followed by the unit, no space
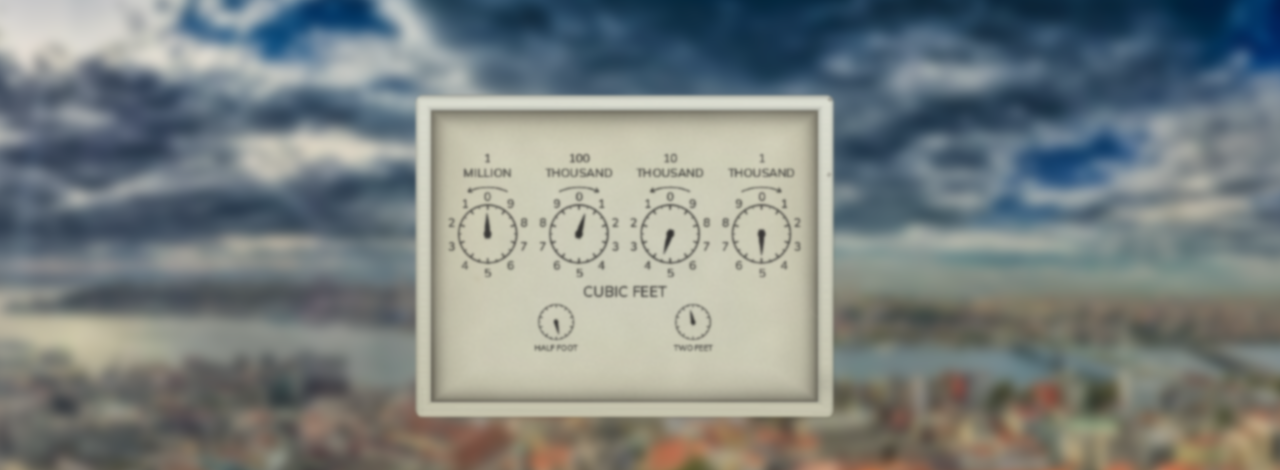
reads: 4500ft³
